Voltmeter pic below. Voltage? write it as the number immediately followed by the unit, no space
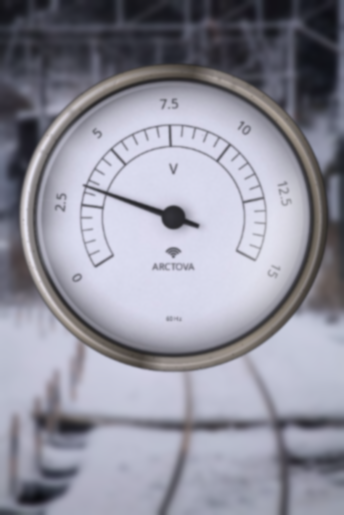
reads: 3.25V
